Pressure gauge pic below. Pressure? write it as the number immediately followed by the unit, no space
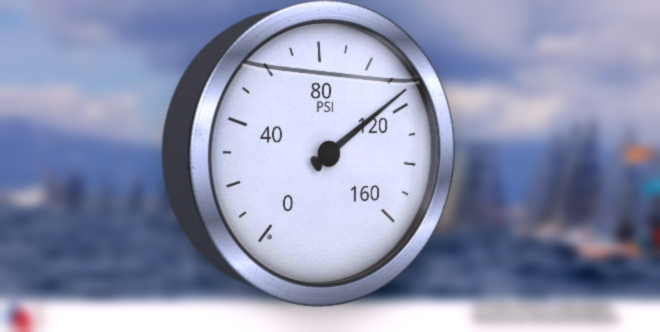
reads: 115psi
